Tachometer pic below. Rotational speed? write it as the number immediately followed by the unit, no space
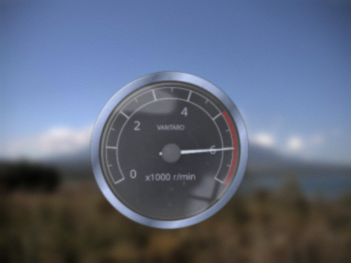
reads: 6000rpm
